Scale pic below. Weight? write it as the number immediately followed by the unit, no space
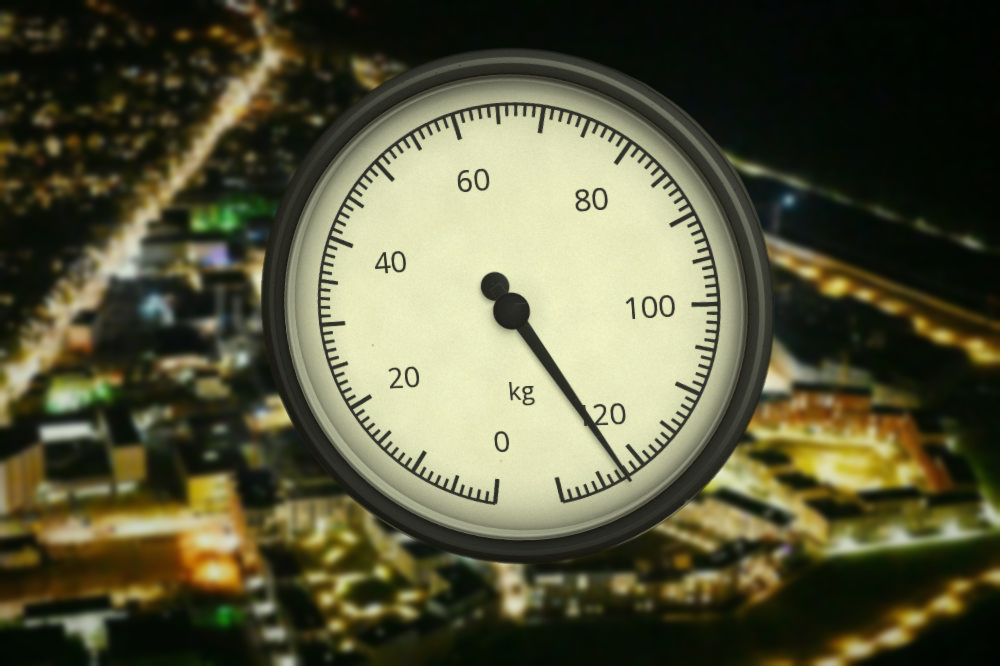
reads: 122kg
